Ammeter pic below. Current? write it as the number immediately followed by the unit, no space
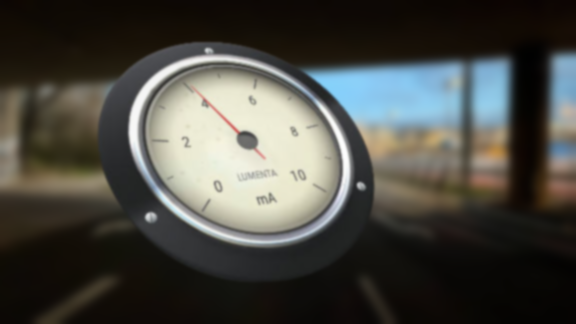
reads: 4mA
